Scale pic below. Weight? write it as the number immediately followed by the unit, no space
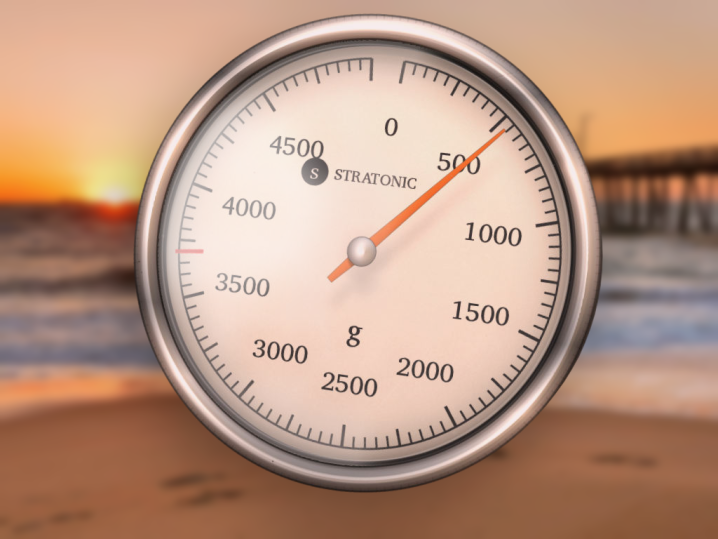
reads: 550g
